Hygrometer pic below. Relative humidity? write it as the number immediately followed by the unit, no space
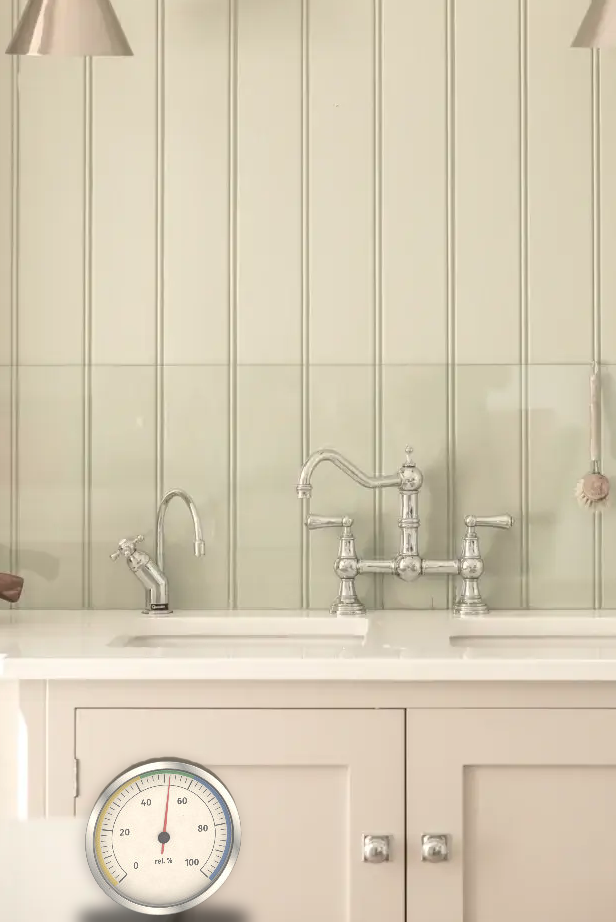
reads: 52%
